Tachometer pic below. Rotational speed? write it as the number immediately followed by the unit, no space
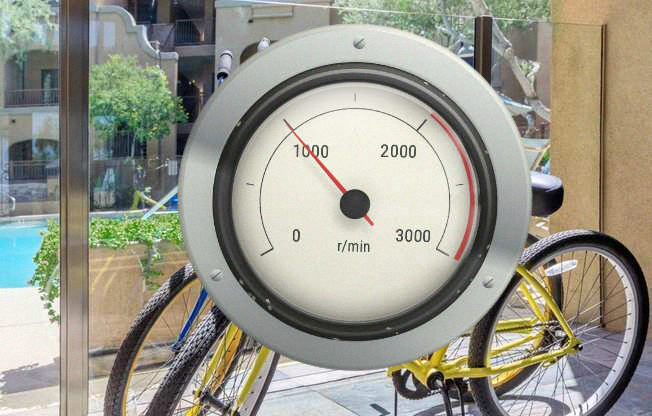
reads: 1000rpm
